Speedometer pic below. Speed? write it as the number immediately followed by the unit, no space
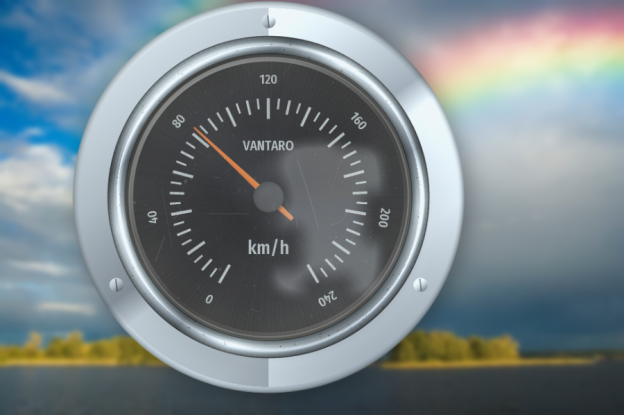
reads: 82.5km/h
